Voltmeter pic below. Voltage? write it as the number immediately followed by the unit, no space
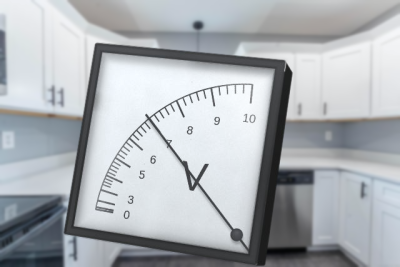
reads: 7V
